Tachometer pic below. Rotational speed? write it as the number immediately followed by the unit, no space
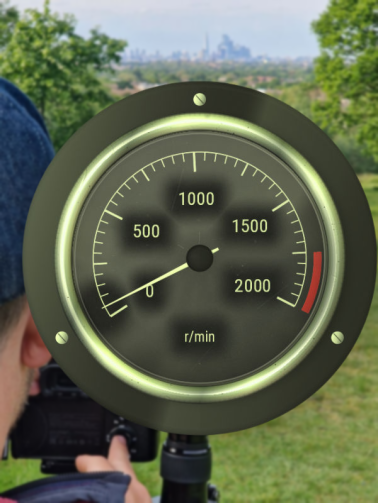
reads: 50rpm
